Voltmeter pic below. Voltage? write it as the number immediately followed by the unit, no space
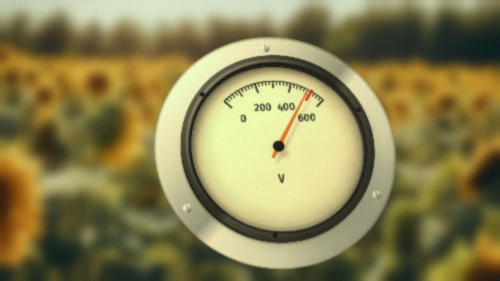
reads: 500V
